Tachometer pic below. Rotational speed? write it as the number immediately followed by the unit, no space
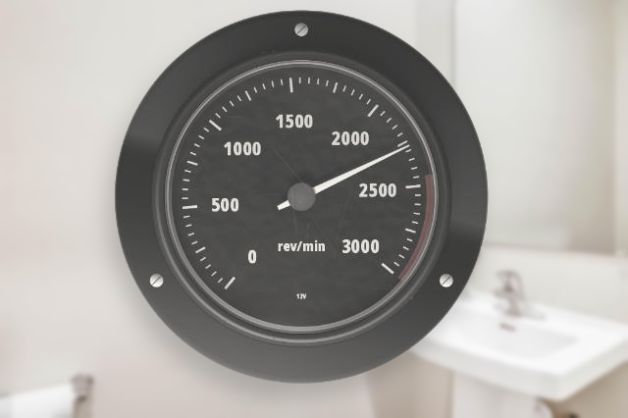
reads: 2275rpm
